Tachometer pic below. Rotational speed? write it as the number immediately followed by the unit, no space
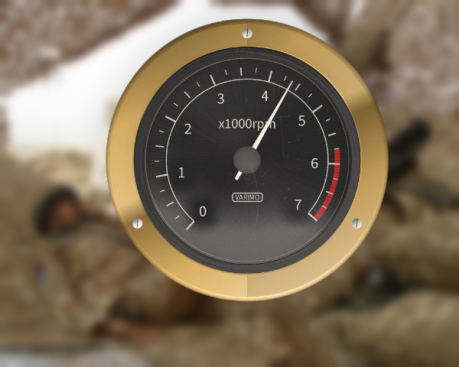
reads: 4375rpm
